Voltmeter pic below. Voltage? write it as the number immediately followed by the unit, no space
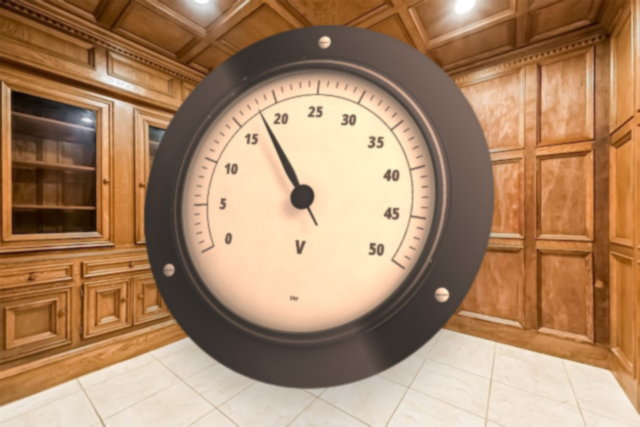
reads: 18V
